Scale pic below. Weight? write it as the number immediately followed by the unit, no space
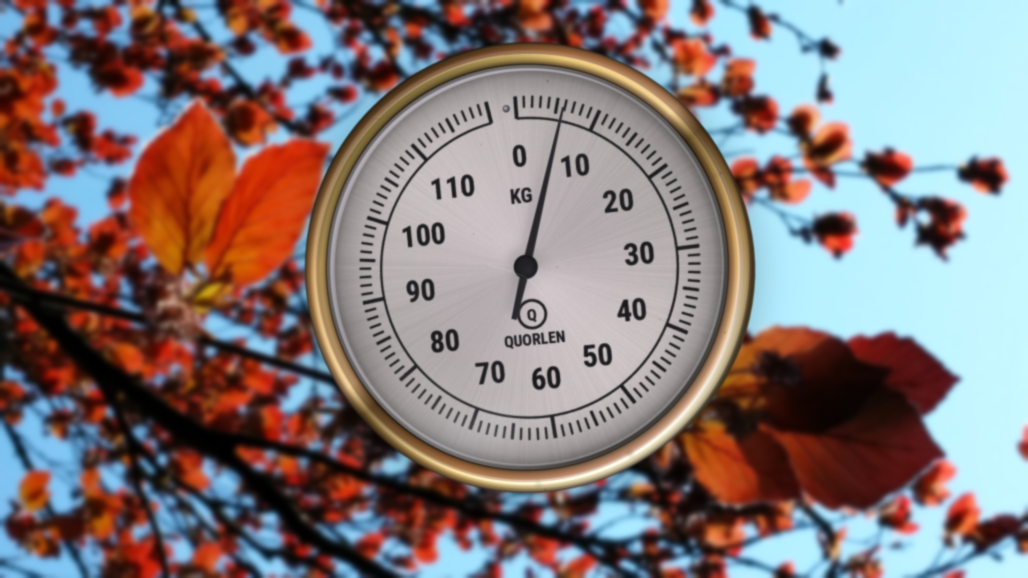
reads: 6kg
